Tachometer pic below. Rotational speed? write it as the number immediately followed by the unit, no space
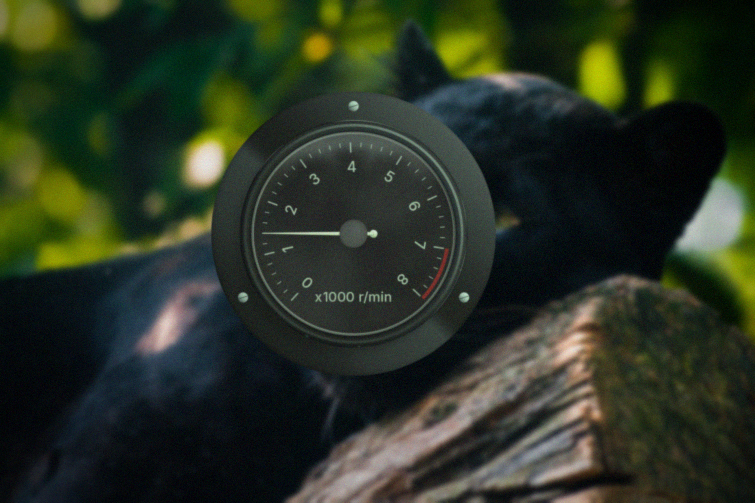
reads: 1400rpm
